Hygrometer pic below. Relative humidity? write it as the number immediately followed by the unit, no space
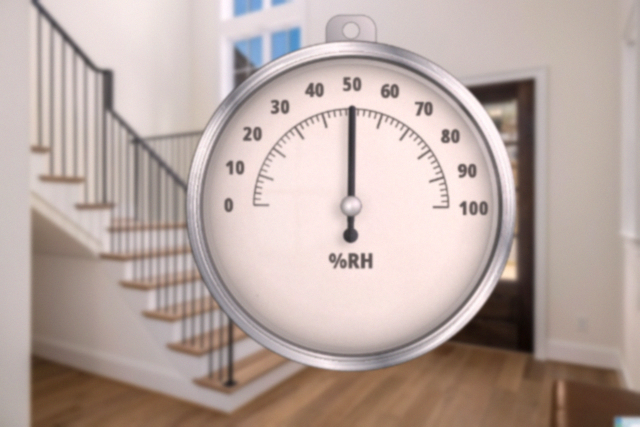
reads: 50%
